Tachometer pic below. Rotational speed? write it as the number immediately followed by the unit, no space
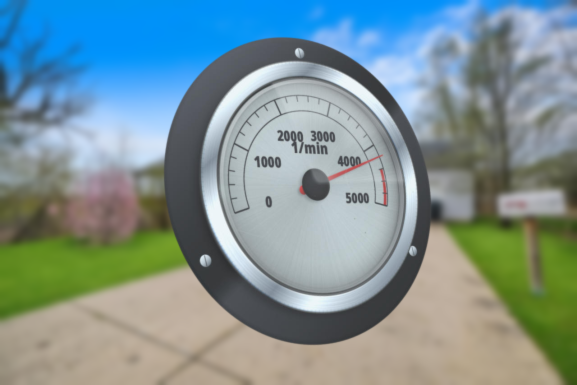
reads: 4200rpm
